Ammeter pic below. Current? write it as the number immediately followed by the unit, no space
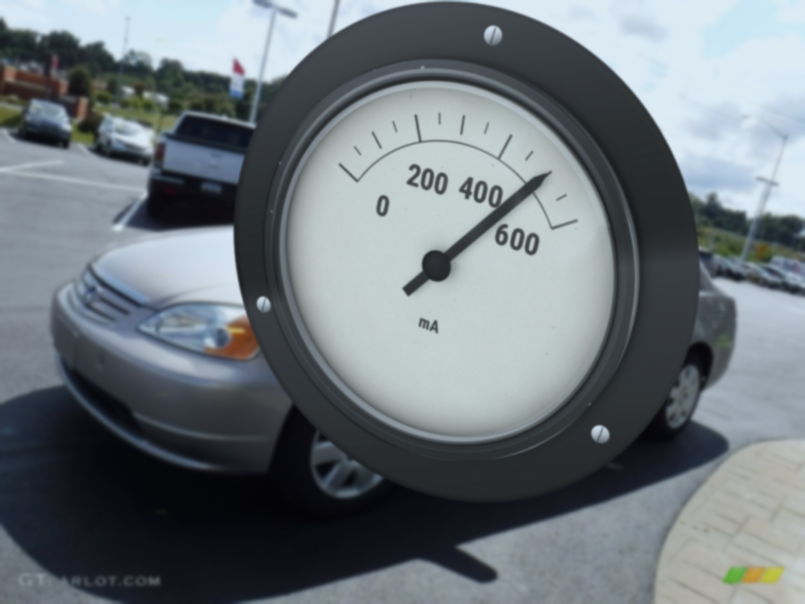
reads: 500mA
